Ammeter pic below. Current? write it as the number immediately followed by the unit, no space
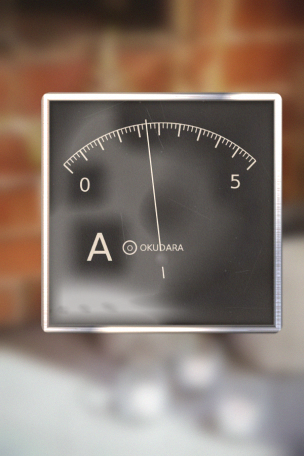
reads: 2.2A
